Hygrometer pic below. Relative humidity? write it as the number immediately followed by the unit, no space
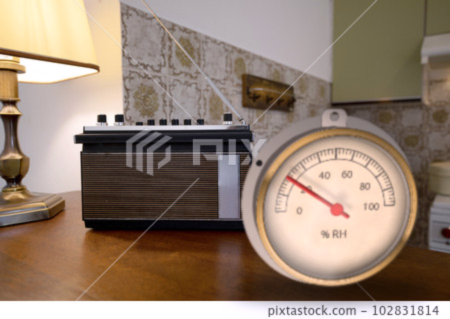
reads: 20%
